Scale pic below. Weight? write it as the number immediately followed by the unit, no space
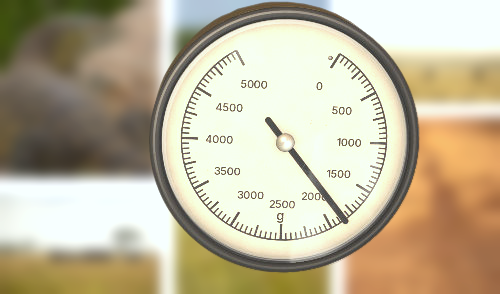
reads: 1850g
